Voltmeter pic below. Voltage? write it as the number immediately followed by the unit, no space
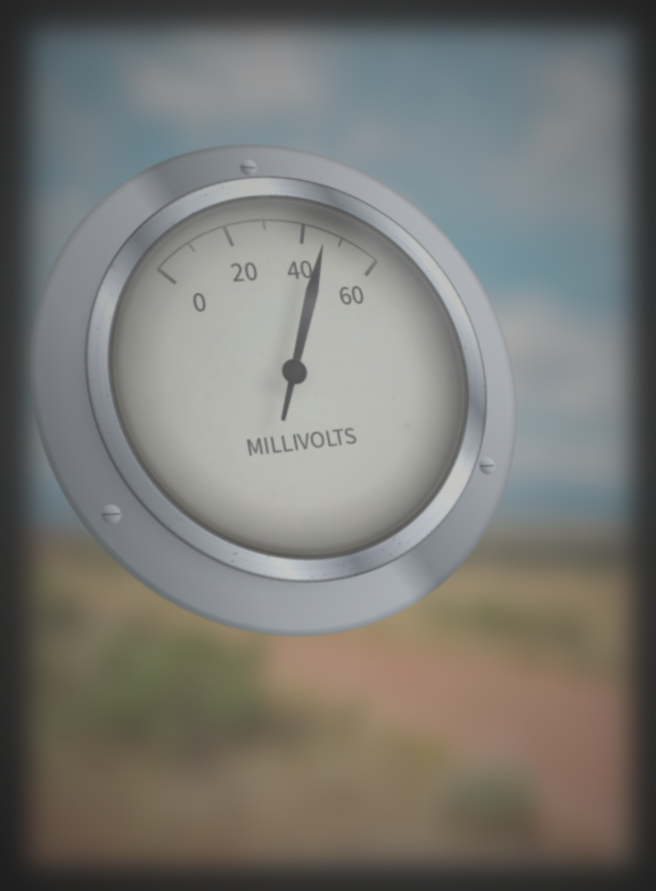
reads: 45mV
